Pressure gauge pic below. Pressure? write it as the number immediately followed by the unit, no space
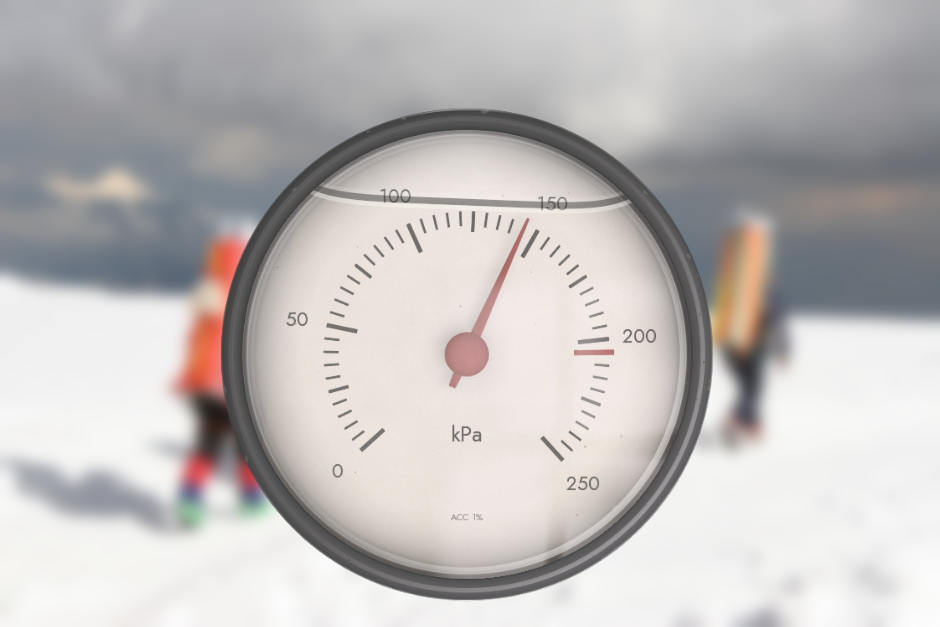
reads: 145kPa
